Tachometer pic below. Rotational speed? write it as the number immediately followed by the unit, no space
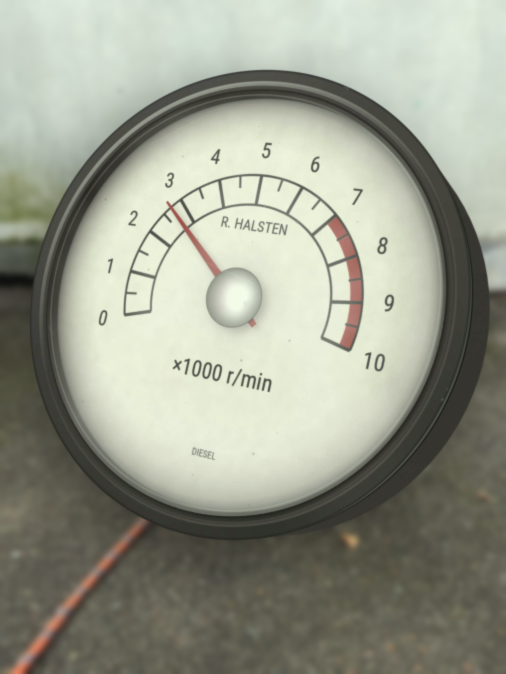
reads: 2750rpm
